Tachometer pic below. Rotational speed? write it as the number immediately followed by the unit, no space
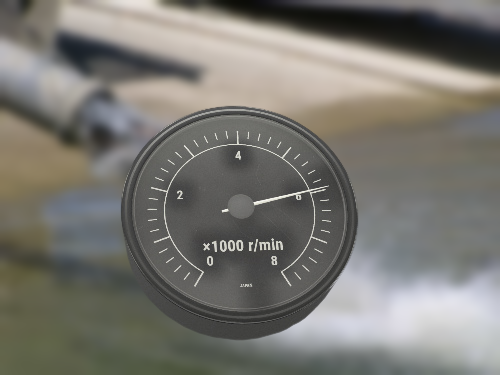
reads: 6000rpm
